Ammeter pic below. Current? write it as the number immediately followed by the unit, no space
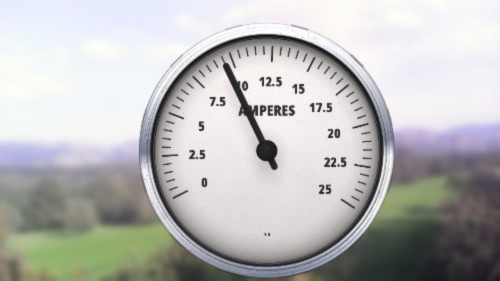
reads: 9.5A
